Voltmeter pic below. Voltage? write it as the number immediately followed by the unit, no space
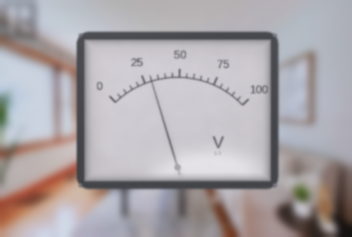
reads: 30V
